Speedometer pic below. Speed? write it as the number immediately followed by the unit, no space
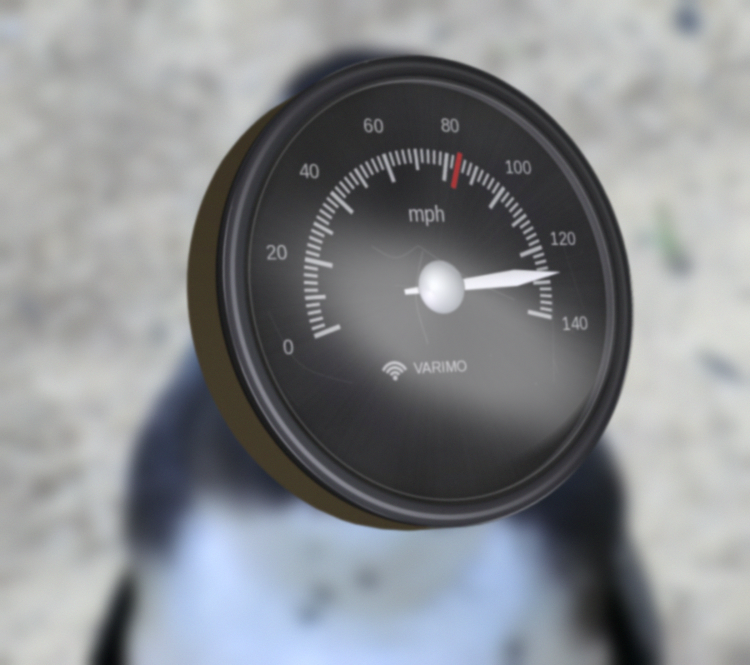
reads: 128mph
